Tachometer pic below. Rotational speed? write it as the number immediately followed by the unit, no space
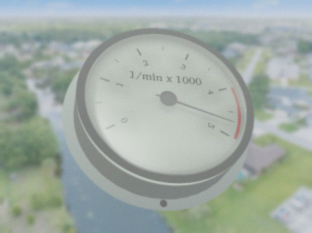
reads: 4750rpm
